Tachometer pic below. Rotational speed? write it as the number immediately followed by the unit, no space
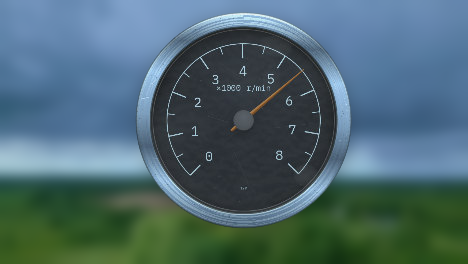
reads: 5500rpm
